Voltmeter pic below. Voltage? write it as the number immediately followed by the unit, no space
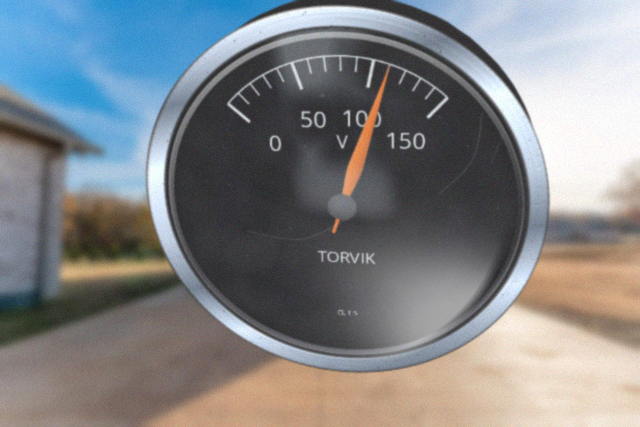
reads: 110V
